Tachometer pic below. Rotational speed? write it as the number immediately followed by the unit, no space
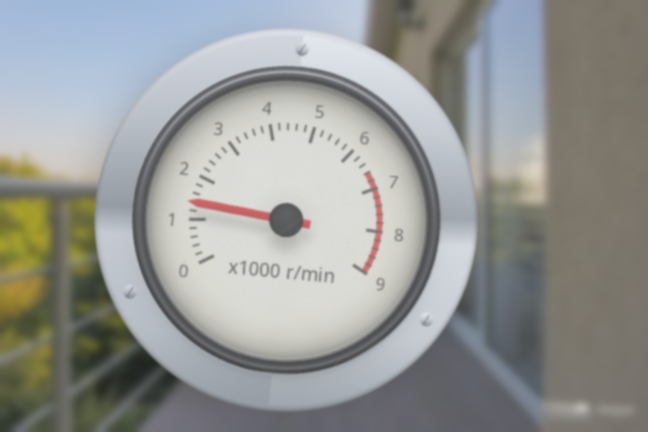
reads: 1400rpm
